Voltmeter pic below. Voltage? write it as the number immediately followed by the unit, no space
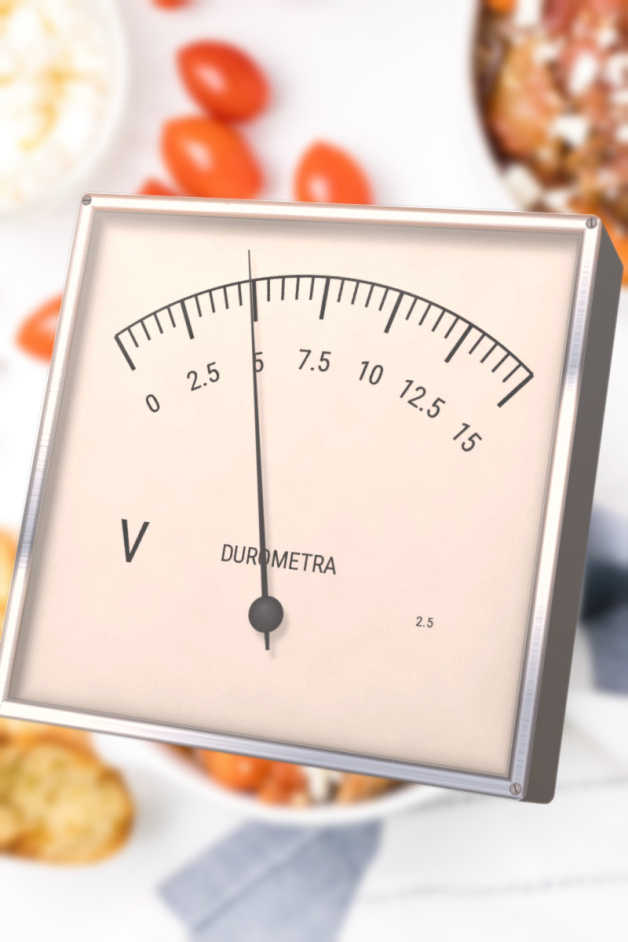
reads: 5V
